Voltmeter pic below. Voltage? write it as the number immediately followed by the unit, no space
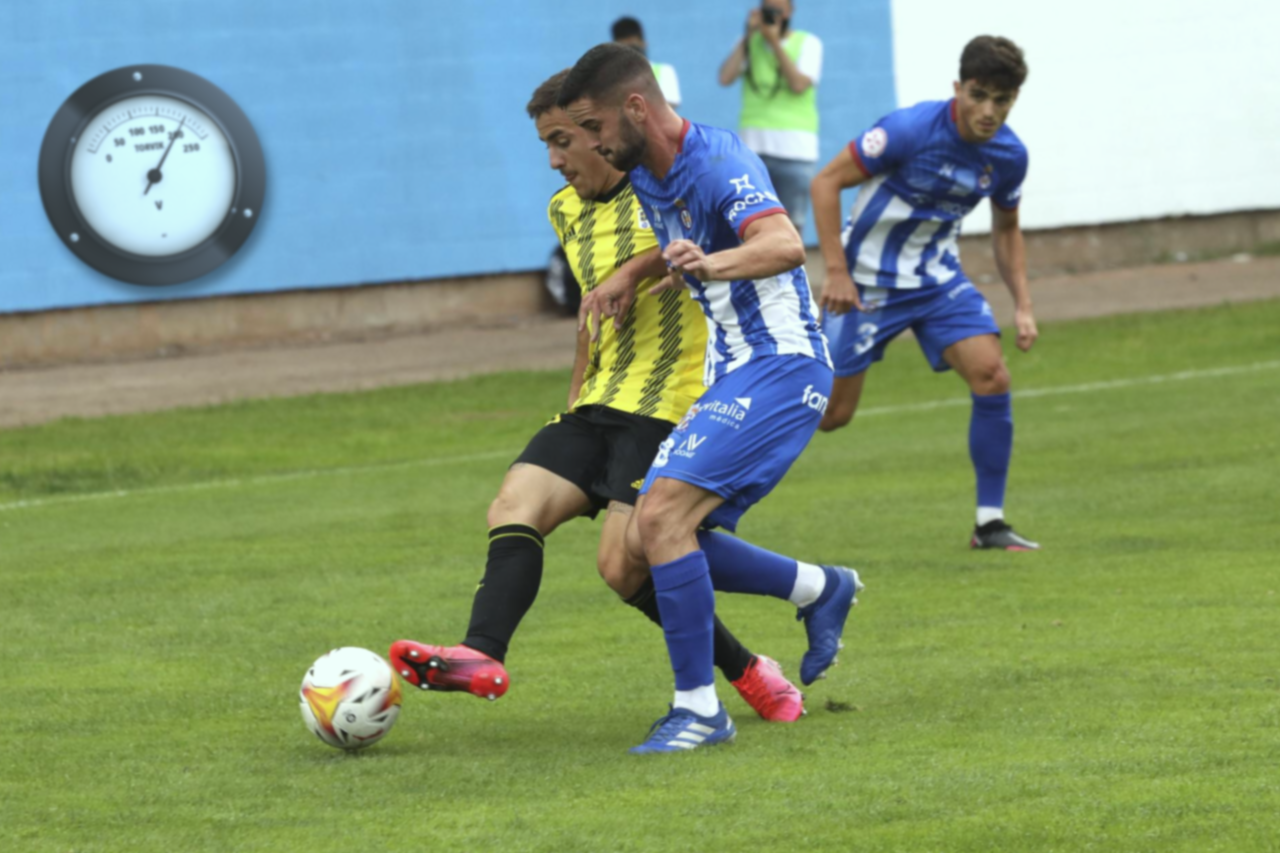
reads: 200V
